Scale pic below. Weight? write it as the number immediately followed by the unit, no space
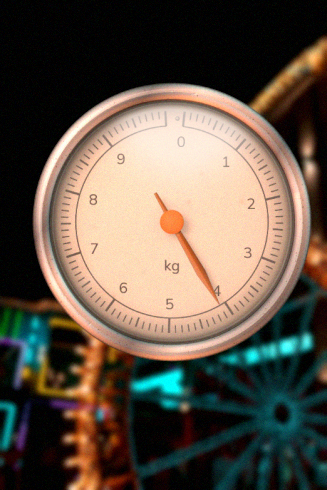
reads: 4.1kg
